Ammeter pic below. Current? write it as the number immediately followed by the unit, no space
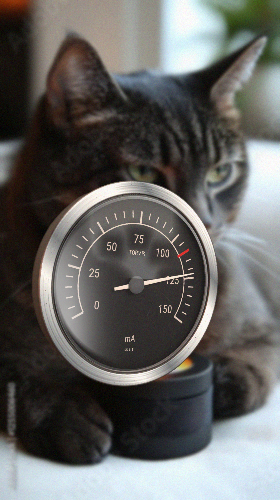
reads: 122.5mA
